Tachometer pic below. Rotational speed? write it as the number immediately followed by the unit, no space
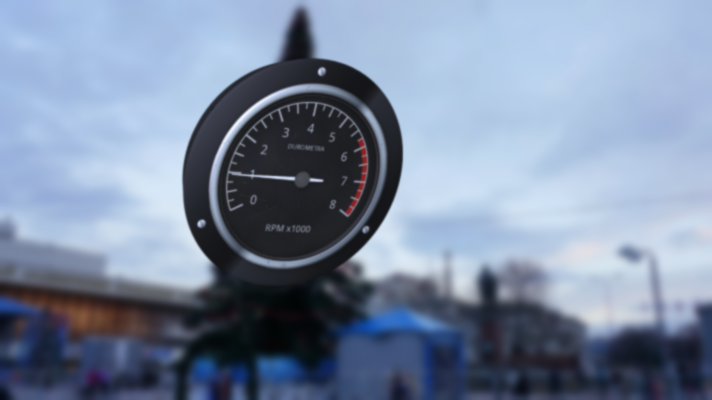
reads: 1000rpm
